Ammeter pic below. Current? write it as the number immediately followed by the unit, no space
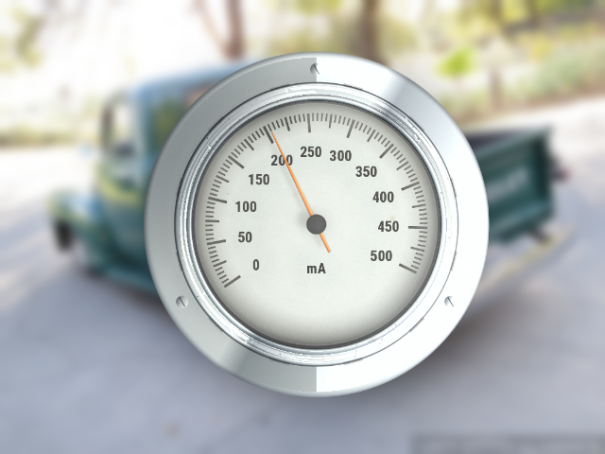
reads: 205mA
